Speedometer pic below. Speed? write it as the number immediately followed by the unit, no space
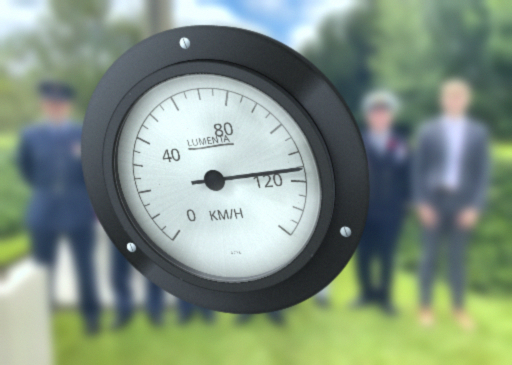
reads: 115km/h
